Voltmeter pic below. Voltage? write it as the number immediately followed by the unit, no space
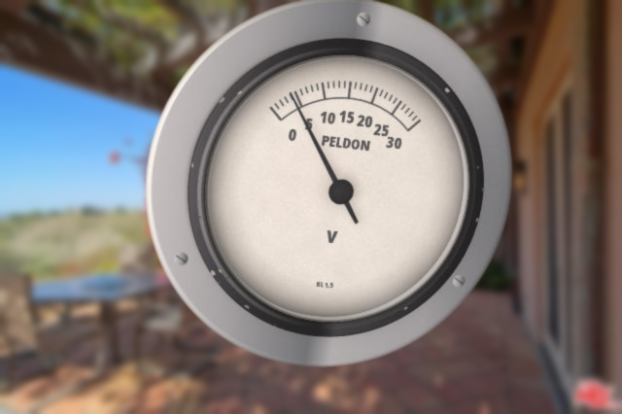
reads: 4V
